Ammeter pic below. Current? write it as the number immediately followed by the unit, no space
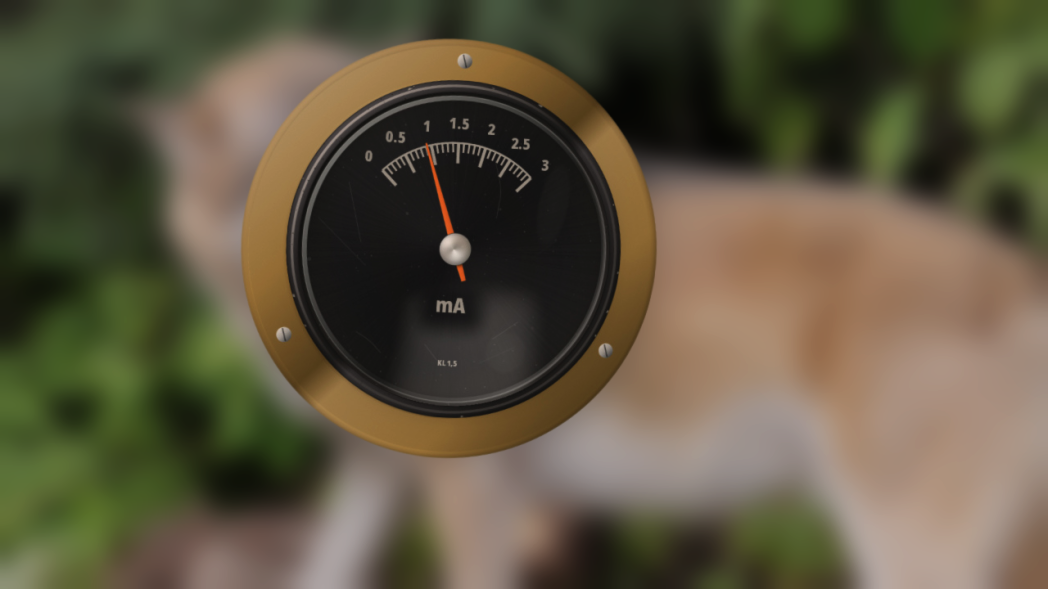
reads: 0.9mA
